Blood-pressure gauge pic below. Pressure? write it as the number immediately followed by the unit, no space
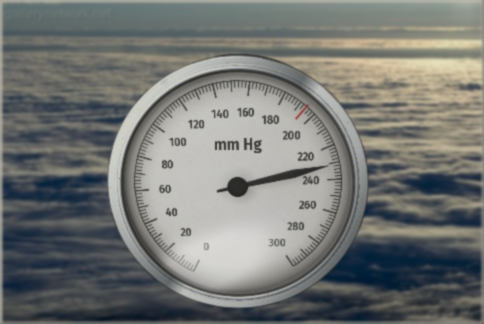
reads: 230mmHg
